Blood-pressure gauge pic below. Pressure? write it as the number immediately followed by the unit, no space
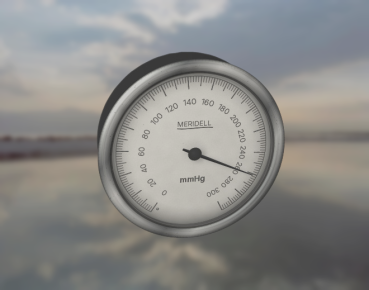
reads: 260mmHg
